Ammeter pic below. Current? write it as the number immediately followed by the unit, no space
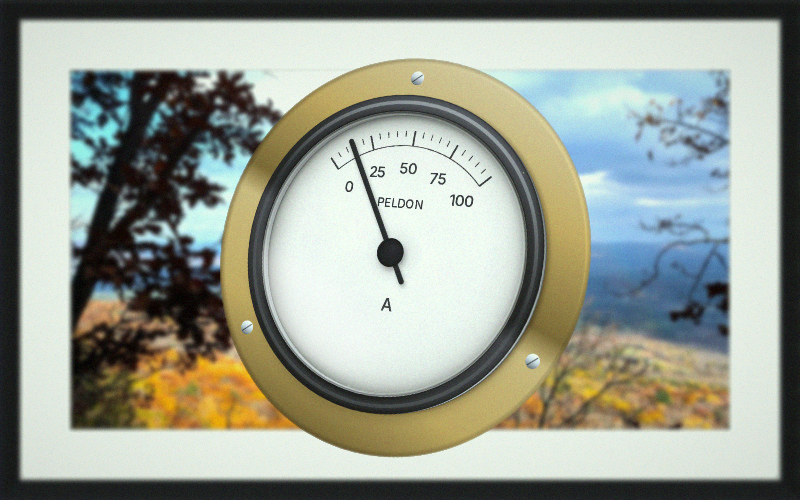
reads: 15A
